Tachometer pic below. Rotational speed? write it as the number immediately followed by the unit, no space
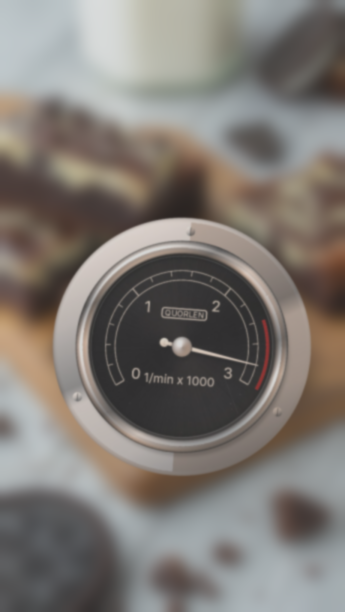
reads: 2800rpm
